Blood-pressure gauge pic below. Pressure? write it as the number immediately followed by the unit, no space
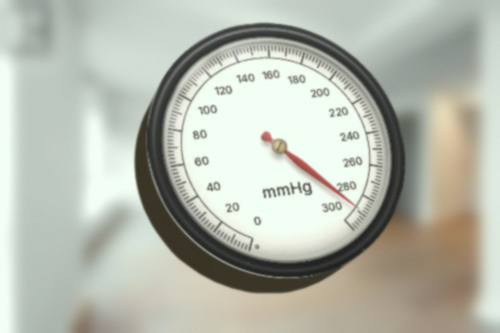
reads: 290mmHg
